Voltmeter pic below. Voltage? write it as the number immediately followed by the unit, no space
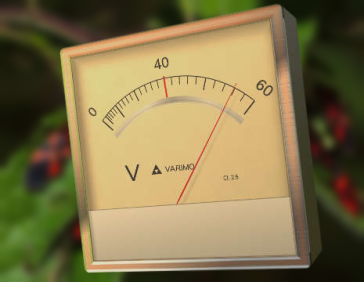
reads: 56V
